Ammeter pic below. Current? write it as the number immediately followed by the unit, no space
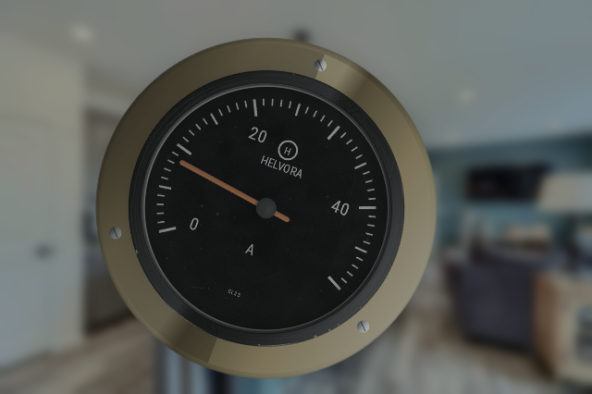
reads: 8.5A
